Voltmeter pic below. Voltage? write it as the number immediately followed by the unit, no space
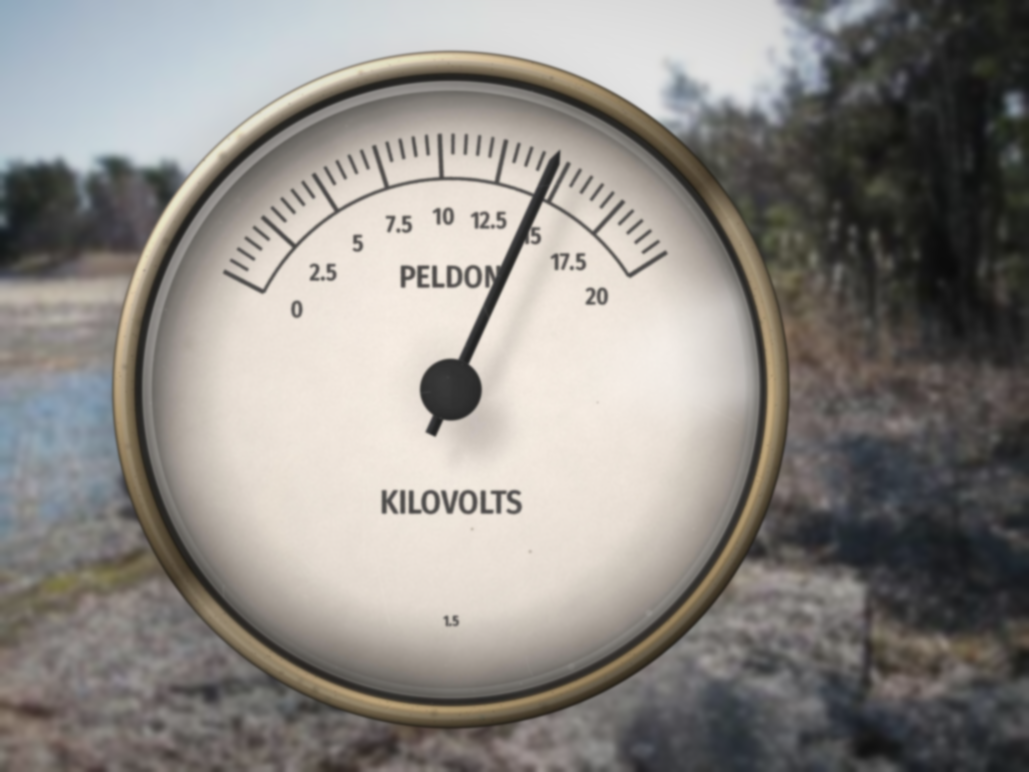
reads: 14.5kV
